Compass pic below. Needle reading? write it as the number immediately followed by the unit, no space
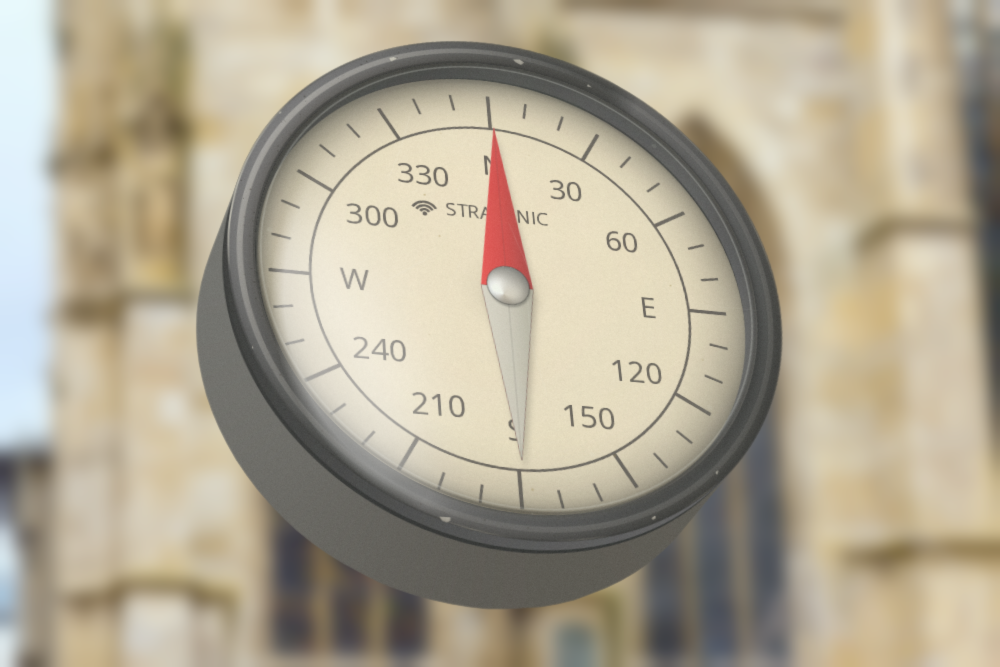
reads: 0°
